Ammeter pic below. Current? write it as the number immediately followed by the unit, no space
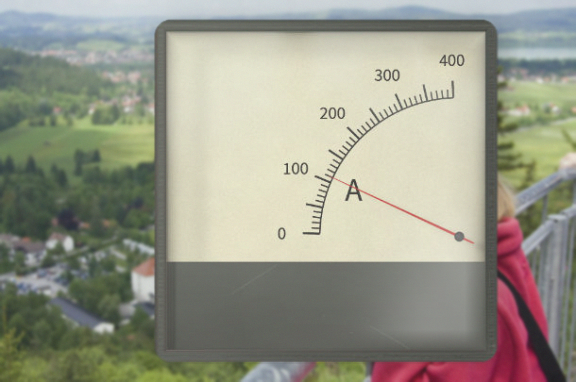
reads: 110A
